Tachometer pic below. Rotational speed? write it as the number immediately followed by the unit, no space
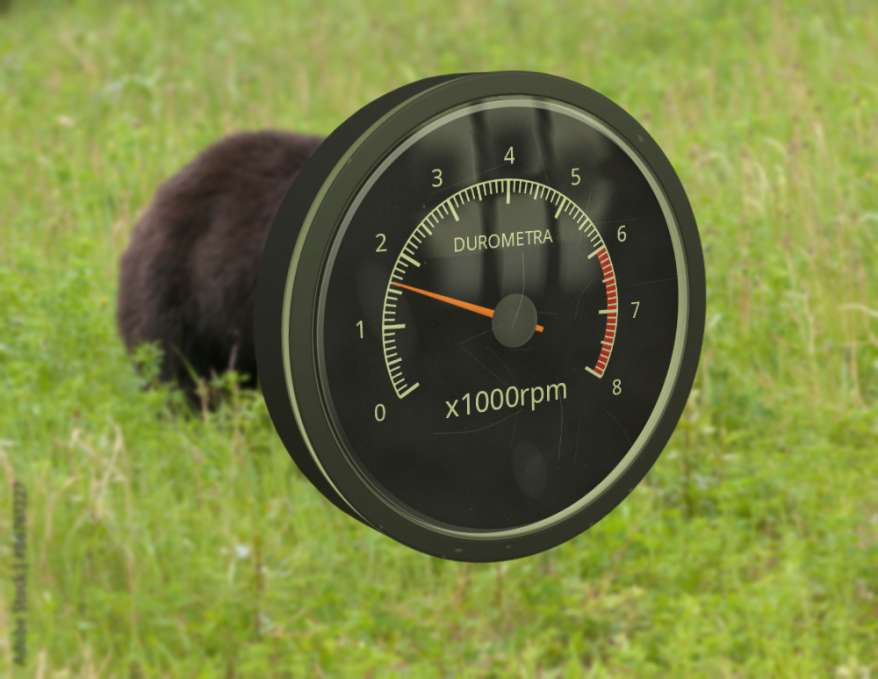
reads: 1600rpm
